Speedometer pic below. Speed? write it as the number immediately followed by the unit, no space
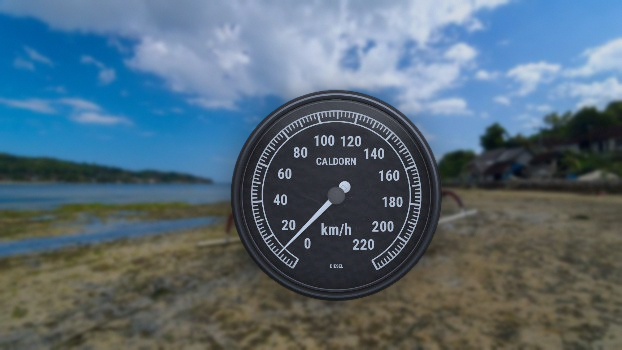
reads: 10km/h
